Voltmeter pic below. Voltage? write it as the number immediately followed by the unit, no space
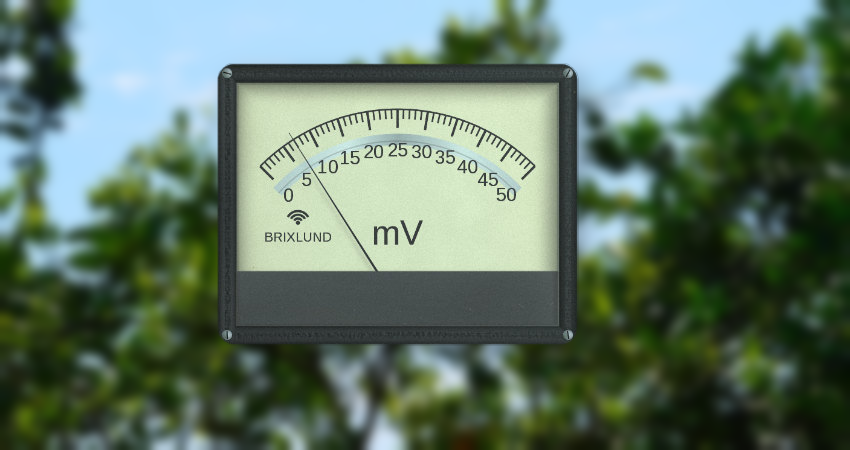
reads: 7mV
